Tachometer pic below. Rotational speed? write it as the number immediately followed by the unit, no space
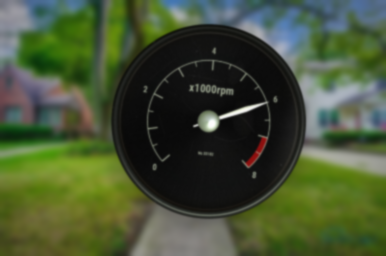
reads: 6000rpm
